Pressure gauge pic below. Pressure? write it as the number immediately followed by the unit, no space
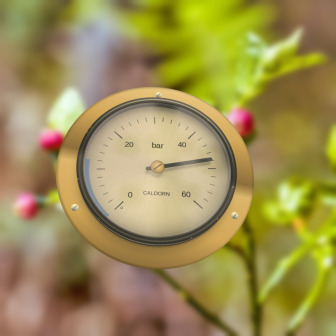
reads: 48bar
